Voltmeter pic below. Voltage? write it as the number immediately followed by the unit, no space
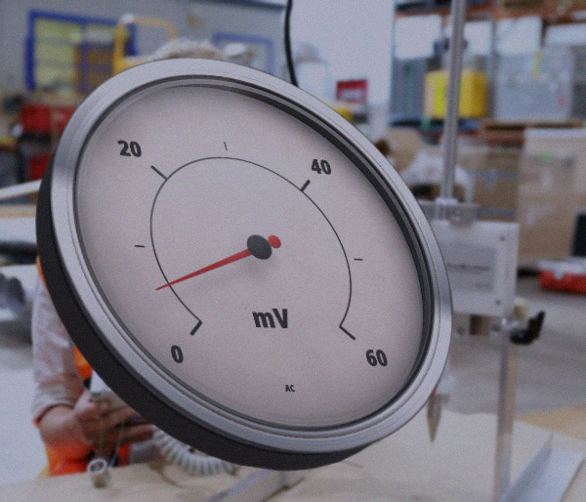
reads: 5mV
